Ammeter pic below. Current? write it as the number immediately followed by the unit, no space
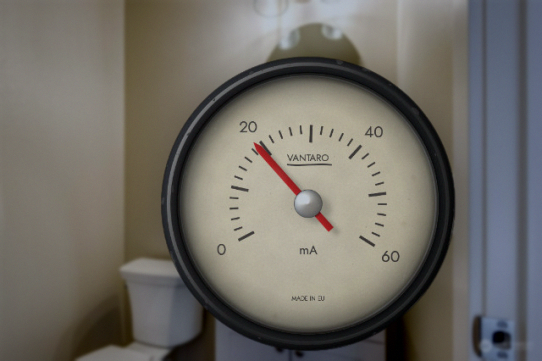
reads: 19mA
